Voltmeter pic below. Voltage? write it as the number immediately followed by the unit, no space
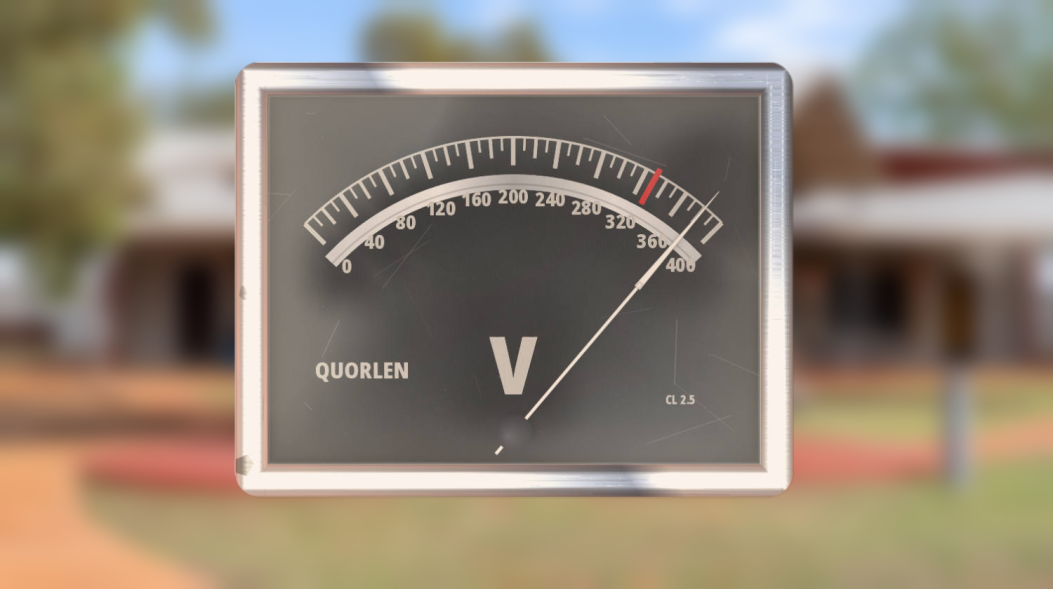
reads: 380V
